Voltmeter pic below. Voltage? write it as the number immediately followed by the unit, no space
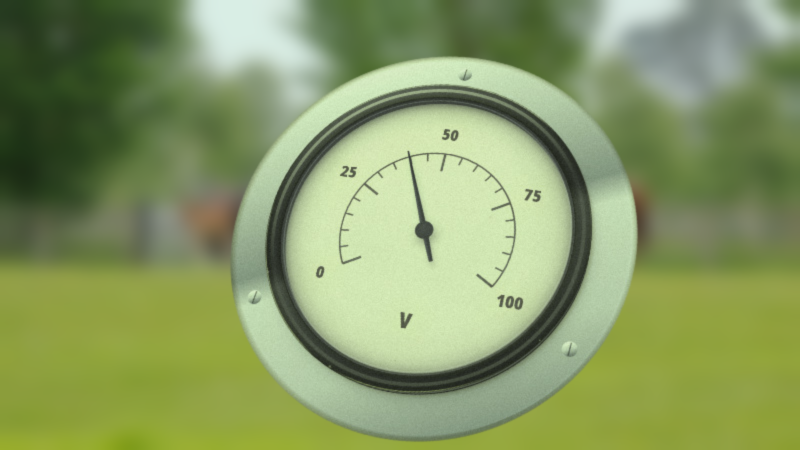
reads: 40V
